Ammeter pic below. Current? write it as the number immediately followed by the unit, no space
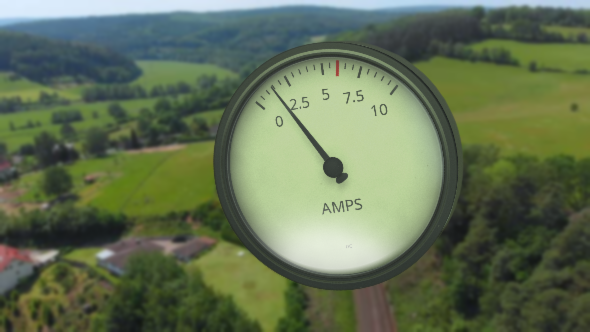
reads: 1.5A
